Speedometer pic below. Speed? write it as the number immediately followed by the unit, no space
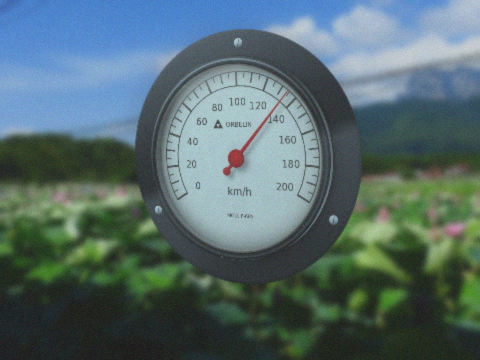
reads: 135km/h
